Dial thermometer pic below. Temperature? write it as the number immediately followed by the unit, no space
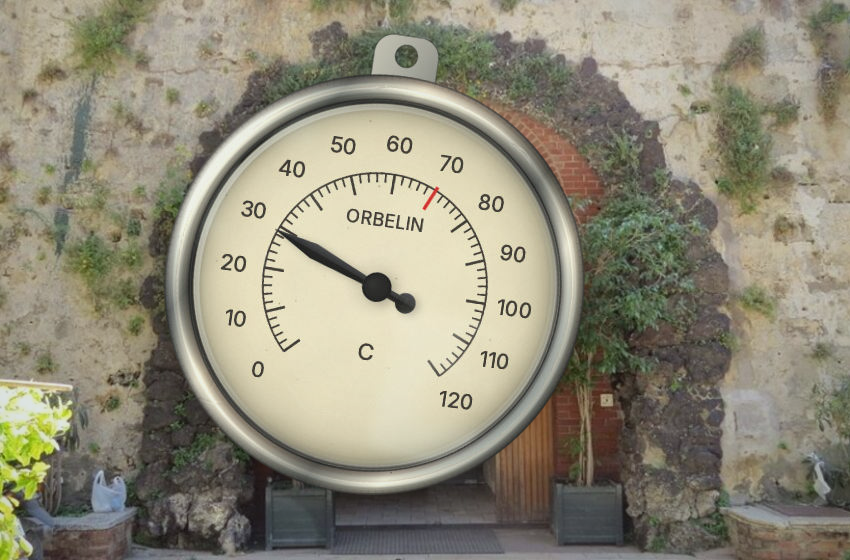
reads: 29°C
